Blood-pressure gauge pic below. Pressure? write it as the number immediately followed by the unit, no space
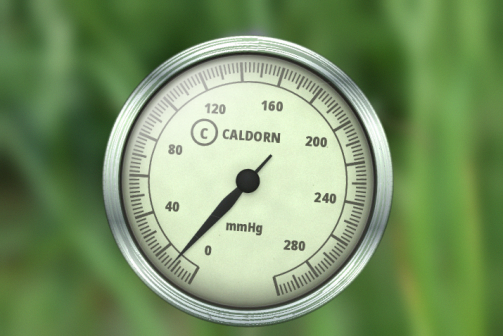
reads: 12mmHg
